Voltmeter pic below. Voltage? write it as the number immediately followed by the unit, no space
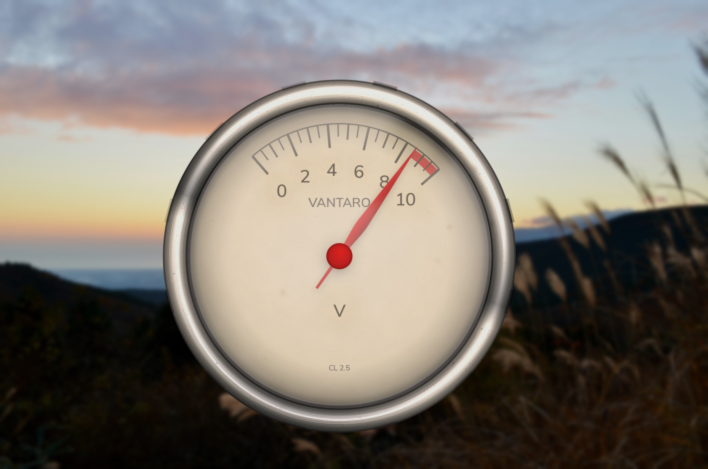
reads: 8.5V
